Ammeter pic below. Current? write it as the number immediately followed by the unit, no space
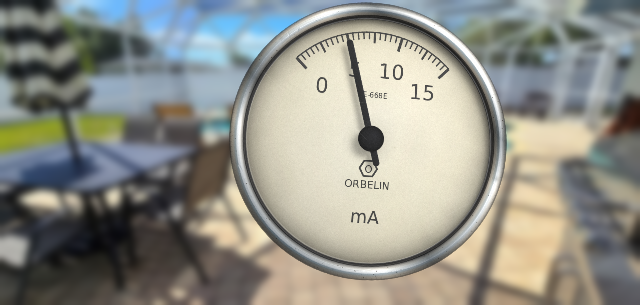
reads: 5mA
